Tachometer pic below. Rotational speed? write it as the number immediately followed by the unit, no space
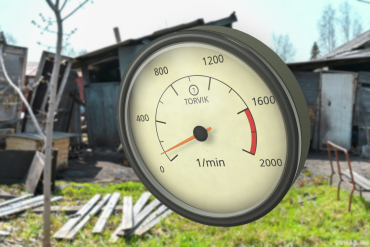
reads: 100rpm
